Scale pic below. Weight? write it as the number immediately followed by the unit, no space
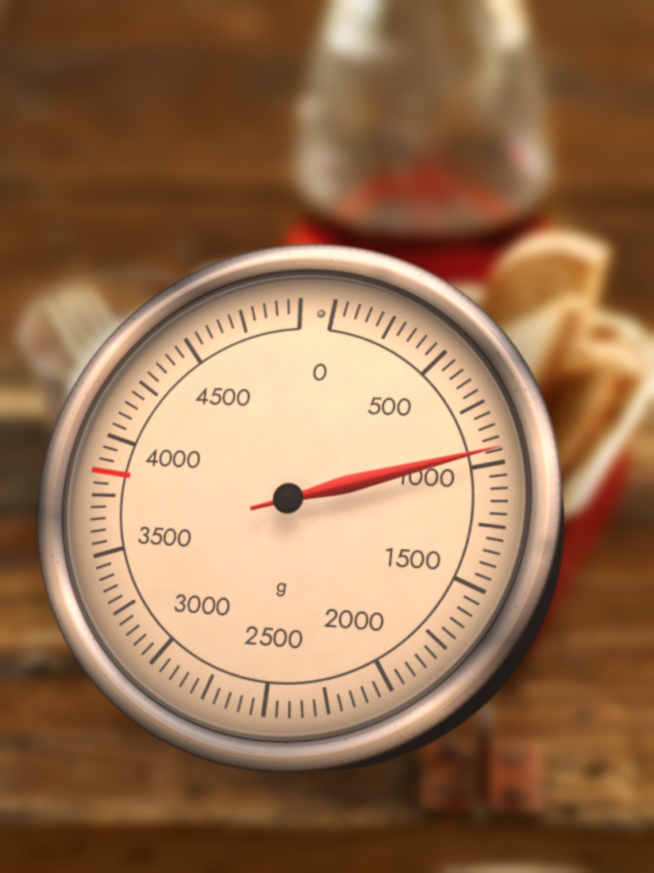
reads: 950g
